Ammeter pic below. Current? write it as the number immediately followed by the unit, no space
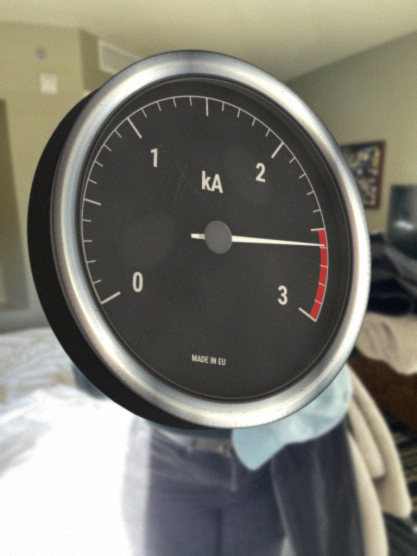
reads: 2.6kA
